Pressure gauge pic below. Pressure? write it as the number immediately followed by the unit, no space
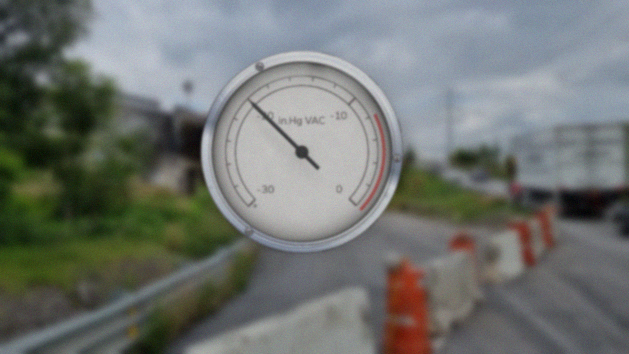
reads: -20inHg
